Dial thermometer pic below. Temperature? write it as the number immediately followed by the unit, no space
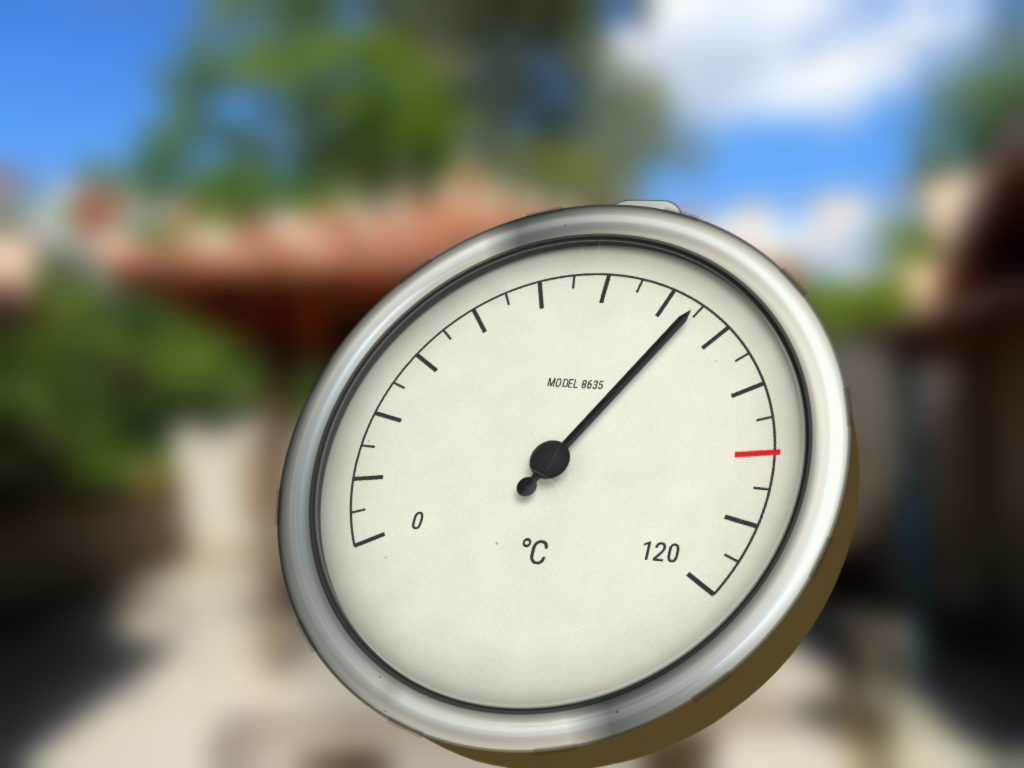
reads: 75°C
